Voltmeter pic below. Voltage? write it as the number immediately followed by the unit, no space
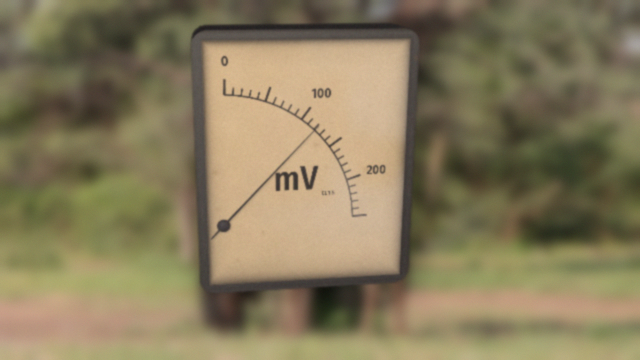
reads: 120mV
